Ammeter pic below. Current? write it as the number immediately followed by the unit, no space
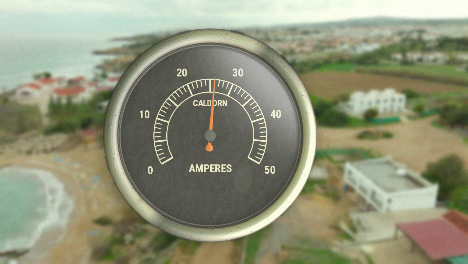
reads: 26A
